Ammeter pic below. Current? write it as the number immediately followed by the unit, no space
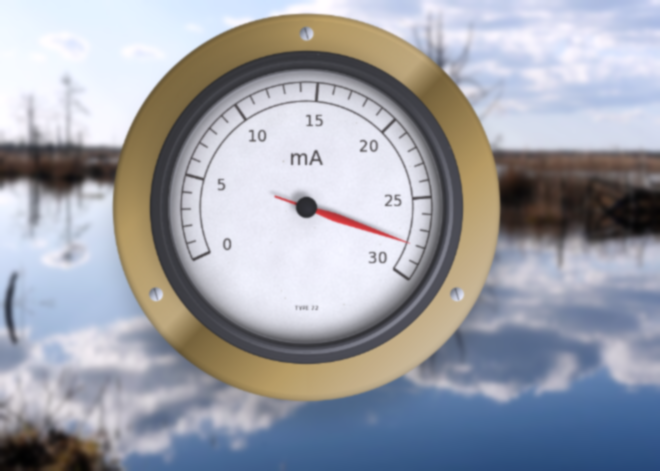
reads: 28mA
